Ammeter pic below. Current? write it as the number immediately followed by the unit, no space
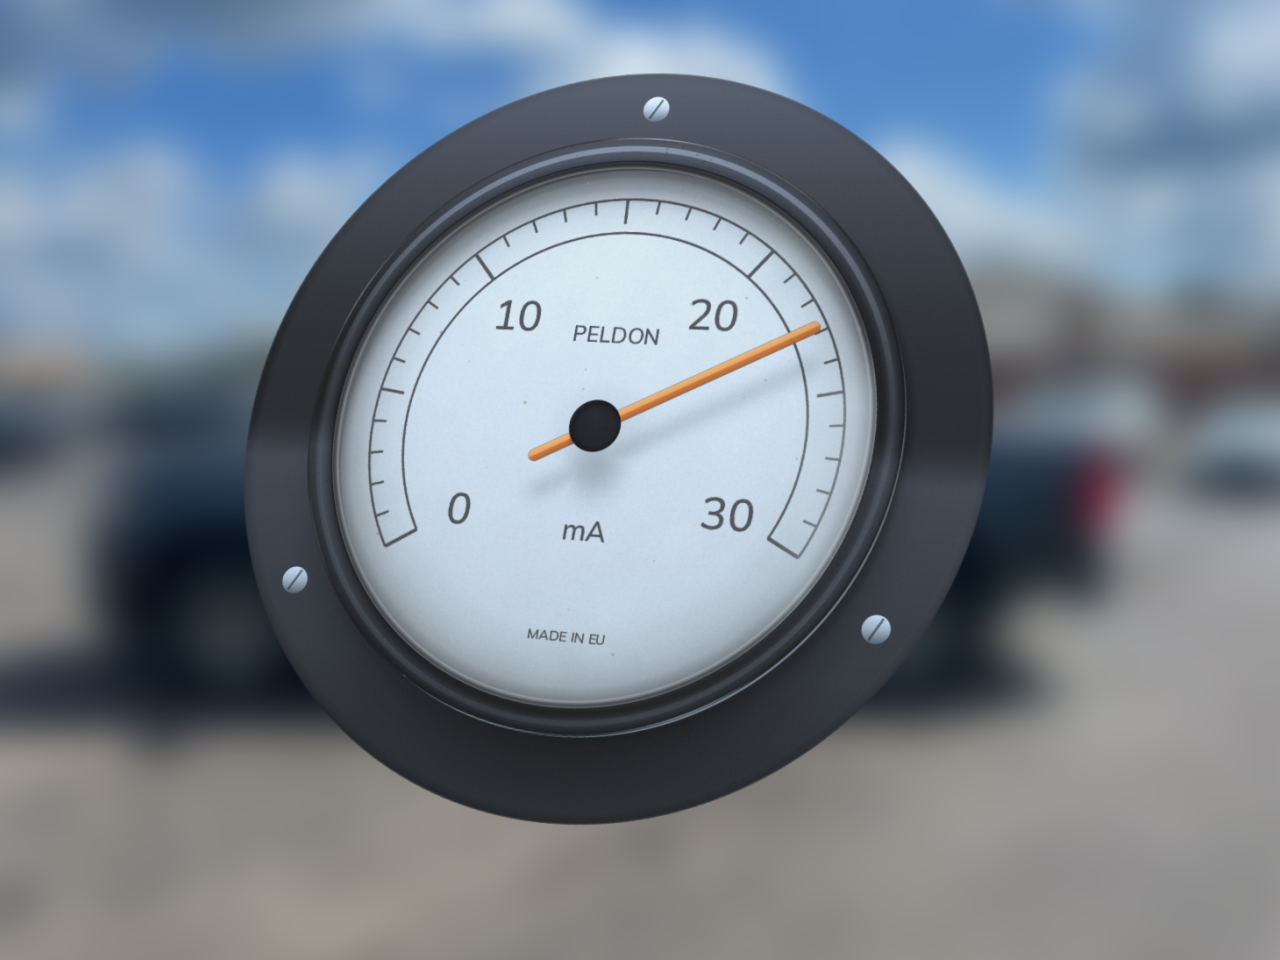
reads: 23mA
